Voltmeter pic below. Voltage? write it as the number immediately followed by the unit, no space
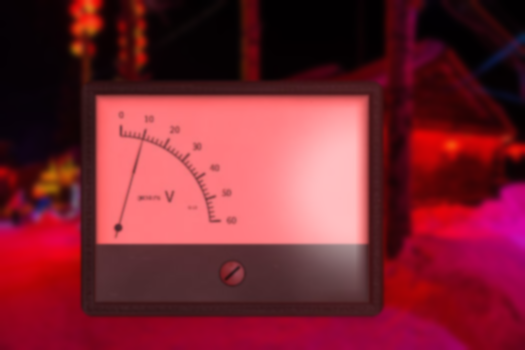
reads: 10V
